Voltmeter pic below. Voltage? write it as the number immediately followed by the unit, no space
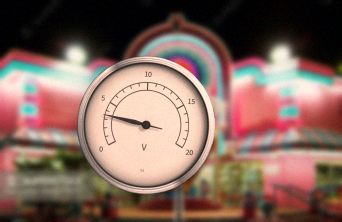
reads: 3.5V
